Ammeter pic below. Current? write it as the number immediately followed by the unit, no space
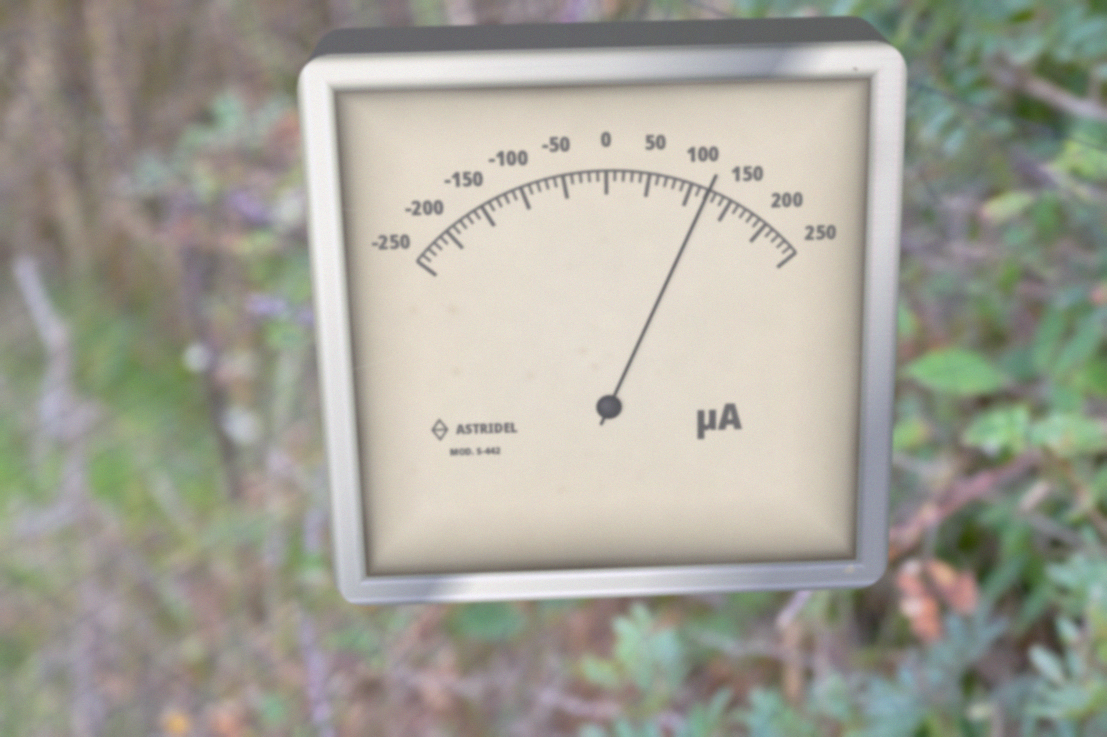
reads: 120µA
